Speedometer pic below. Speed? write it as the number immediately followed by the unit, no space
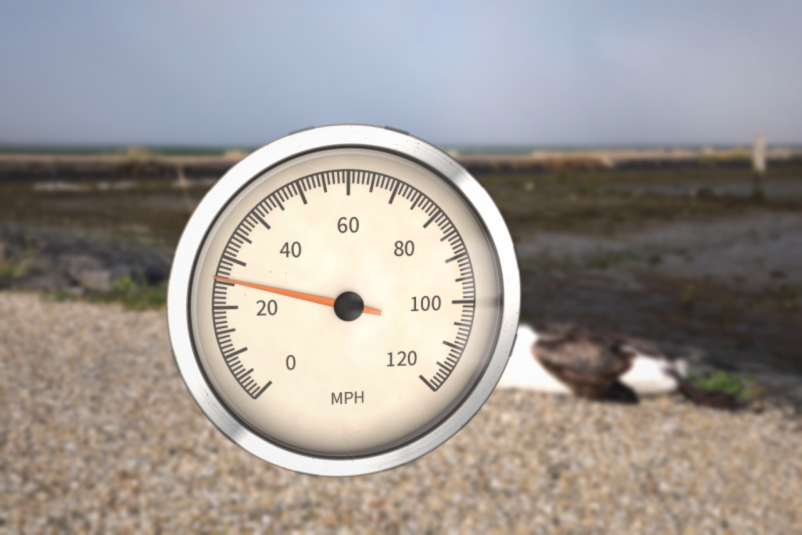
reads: 26mph
